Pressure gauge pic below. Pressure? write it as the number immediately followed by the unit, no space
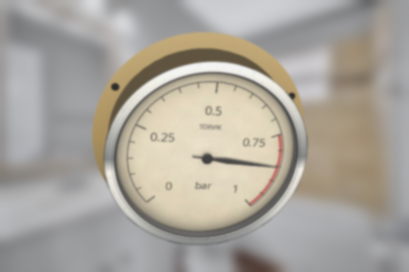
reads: 0.85bar
